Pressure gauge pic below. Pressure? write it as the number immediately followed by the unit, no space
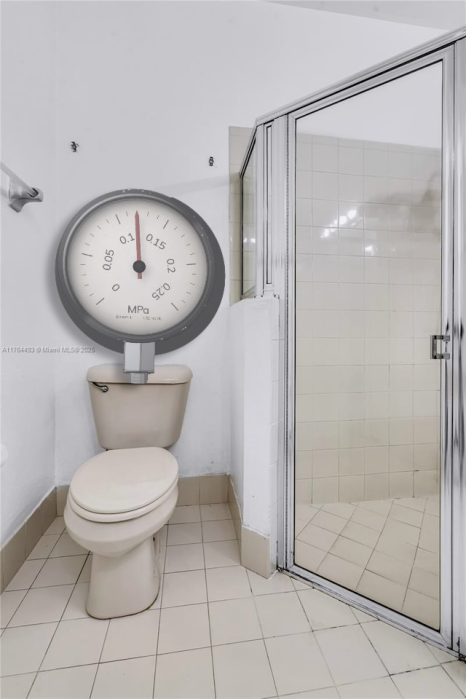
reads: 0.12MPa
